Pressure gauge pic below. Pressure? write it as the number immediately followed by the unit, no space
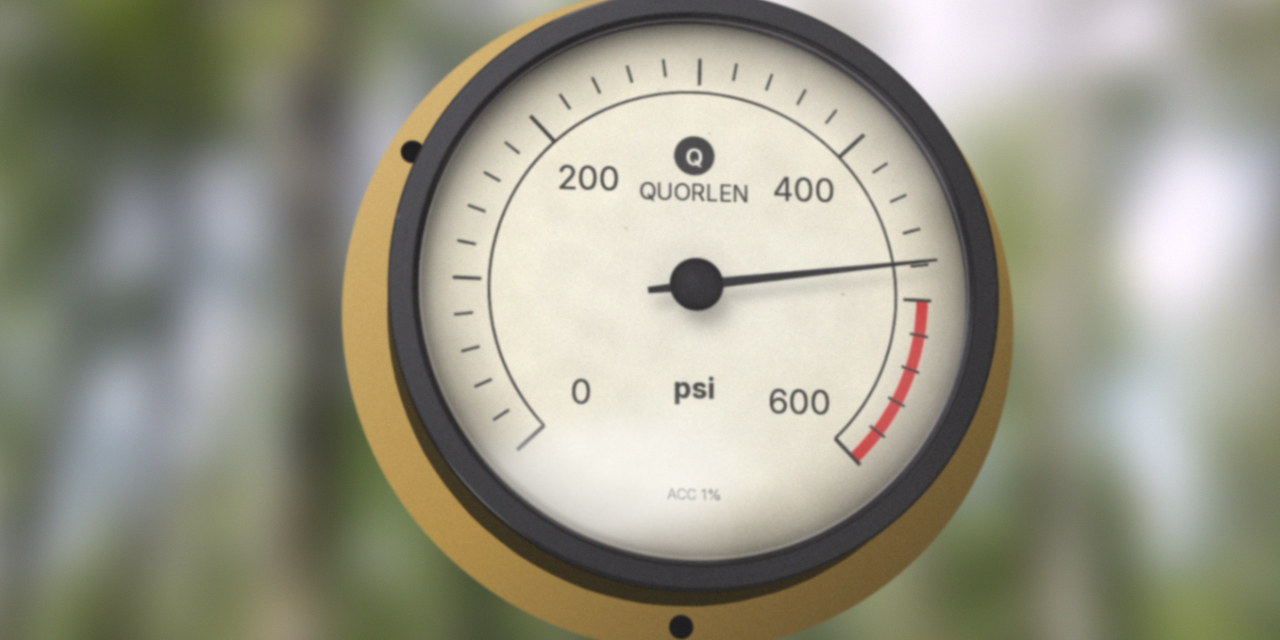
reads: 480psi
